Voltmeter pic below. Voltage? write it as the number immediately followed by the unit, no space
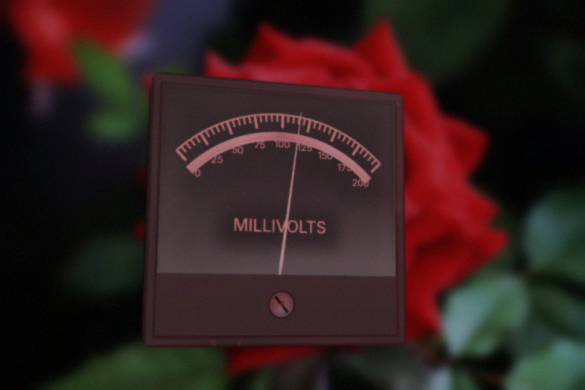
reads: 115mV
